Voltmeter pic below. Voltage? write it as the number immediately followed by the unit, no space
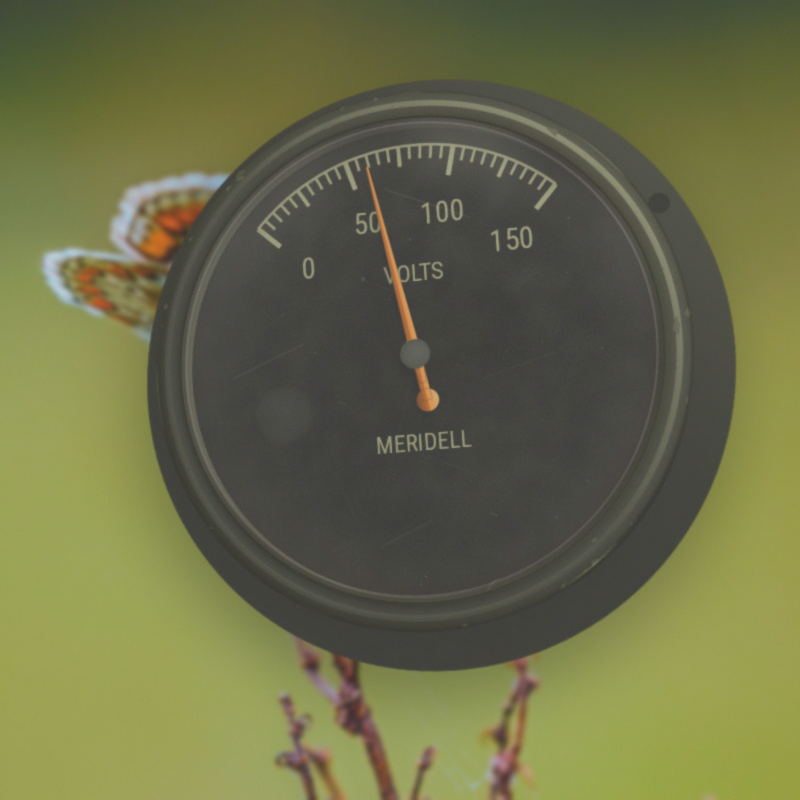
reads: 60V
